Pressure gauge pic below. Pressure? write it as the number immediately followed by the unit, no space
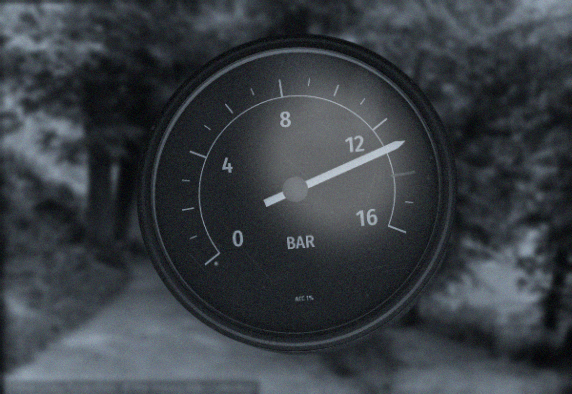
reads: 13bar
